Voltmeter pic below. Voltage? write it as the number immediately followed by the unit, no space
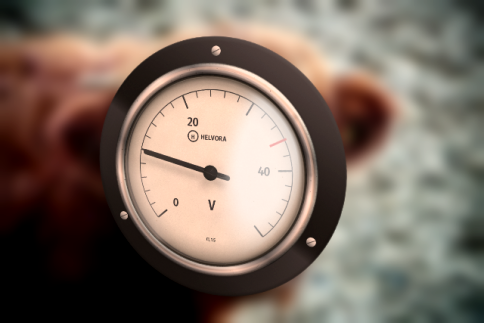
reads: 10V
